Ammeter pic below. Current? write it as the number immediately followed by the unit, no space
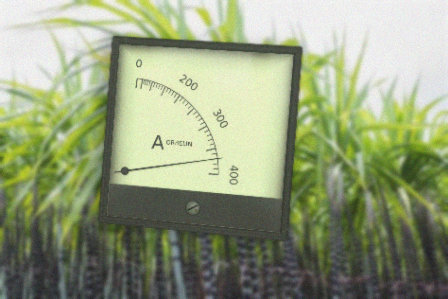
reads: 370A
